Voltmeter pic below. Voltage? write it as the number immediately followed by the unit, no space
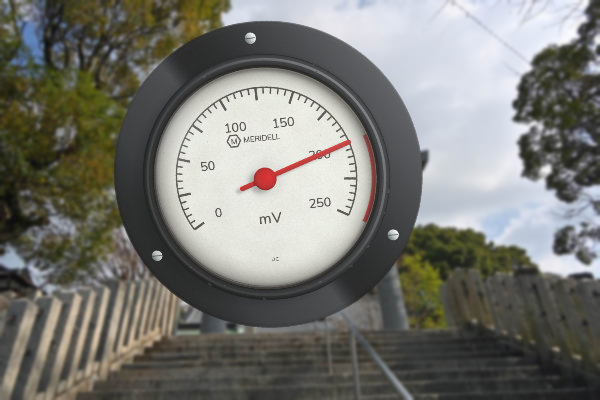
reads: 200mV
